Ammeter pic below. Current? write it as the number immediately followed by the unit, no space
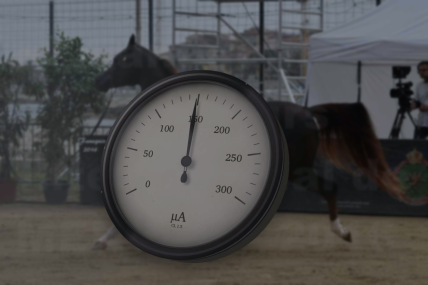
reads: 150µA
